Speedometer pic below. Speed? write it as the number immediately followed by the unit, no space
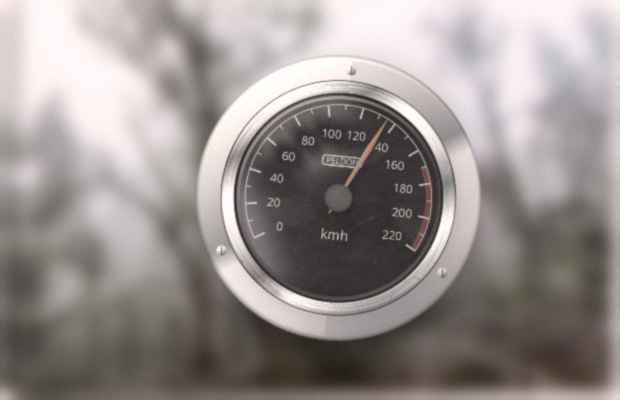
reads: 135km/h
